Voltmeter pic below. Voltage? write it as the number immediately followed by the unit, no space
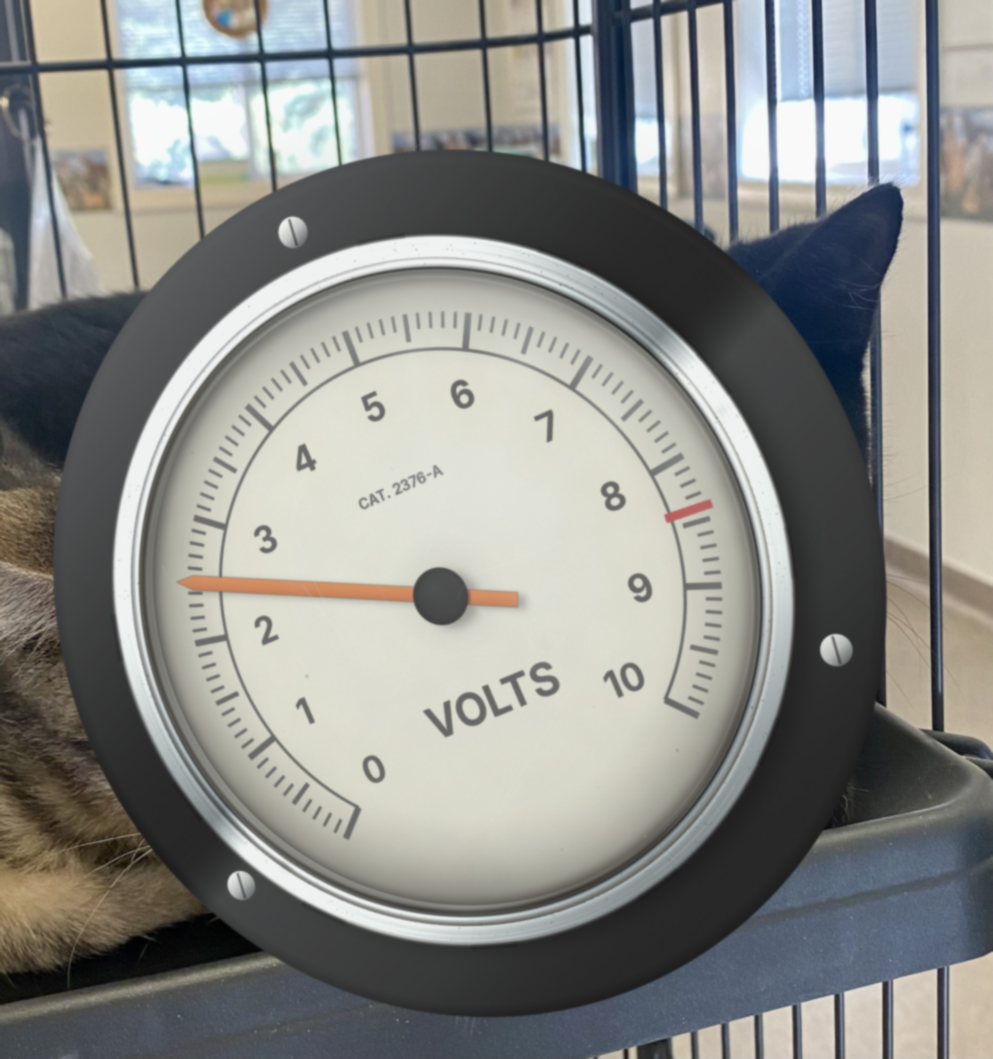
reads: 2.5V
